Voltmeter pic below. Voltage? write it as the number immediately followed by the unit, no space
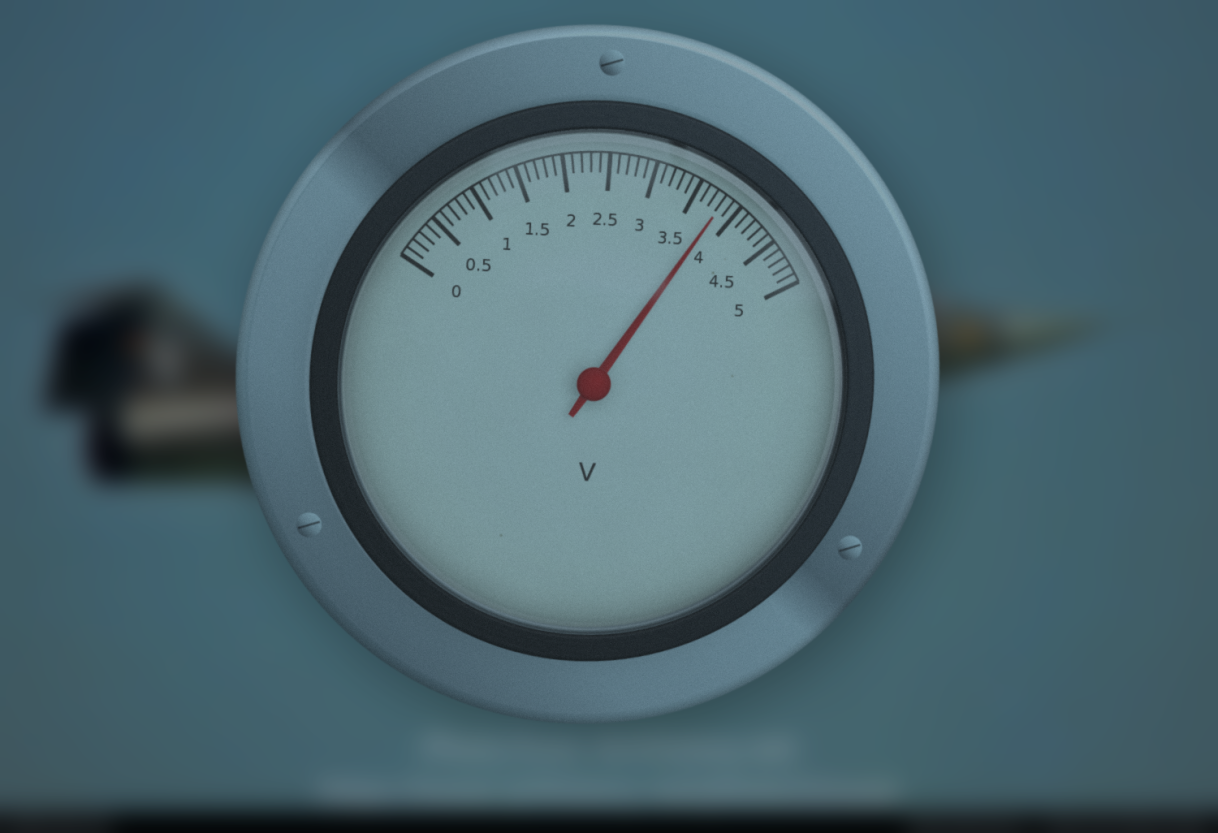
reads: 3.8V
